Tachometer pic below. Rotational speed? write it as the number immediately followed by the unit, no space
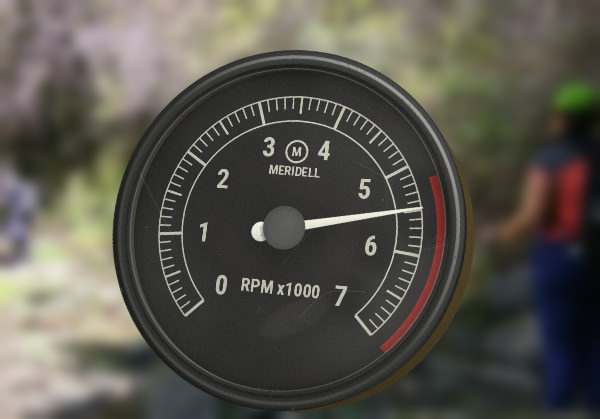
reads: 5500rpm
